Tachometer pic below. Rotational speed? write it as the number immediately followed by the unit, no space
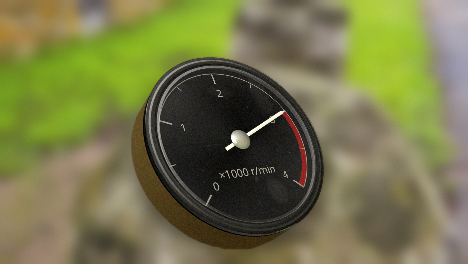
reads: 3000rpm
